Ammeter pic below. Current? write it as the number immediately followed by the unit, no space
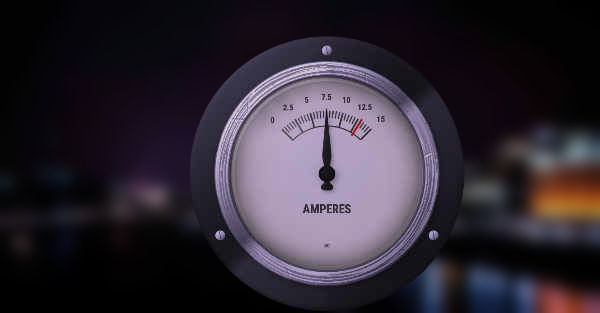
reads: 7.5A
